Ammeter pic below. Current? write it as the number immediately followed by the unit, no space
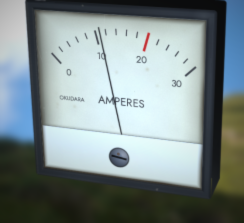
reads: 11A
